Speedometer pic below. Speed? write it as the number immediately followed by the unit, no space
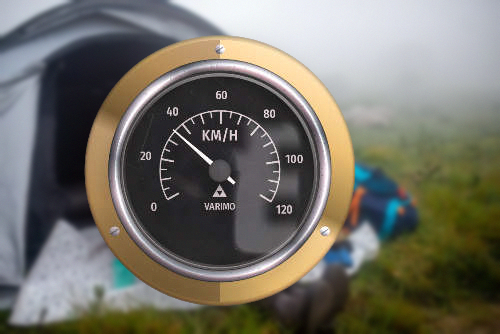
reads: 35km/h
